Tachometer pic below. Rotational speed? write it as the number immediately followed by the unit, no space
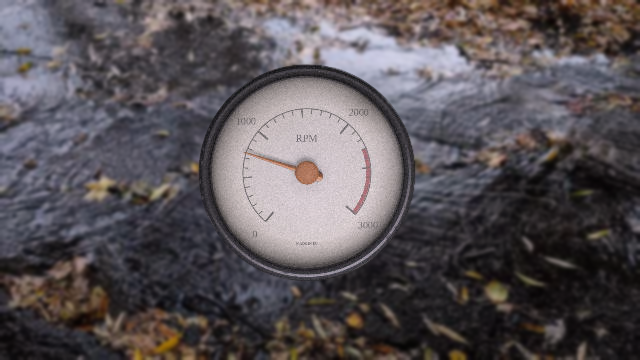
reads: 750rpm
